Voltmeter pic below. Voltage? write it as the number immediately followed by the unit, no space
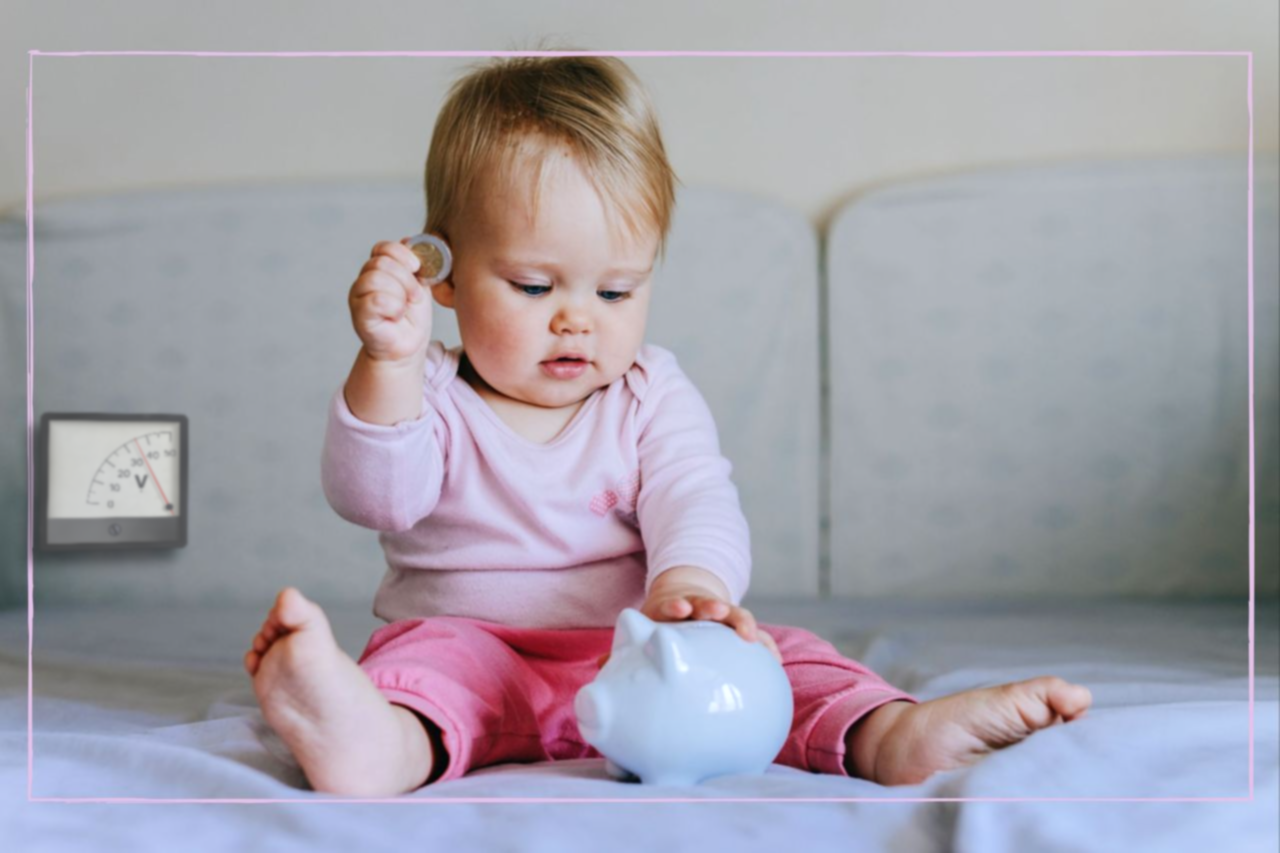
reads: 35V
